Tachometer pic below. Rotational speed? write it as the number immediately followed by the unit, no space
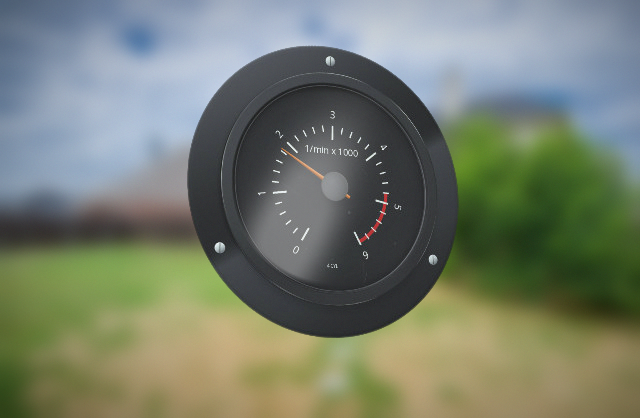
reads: 1800rpm
